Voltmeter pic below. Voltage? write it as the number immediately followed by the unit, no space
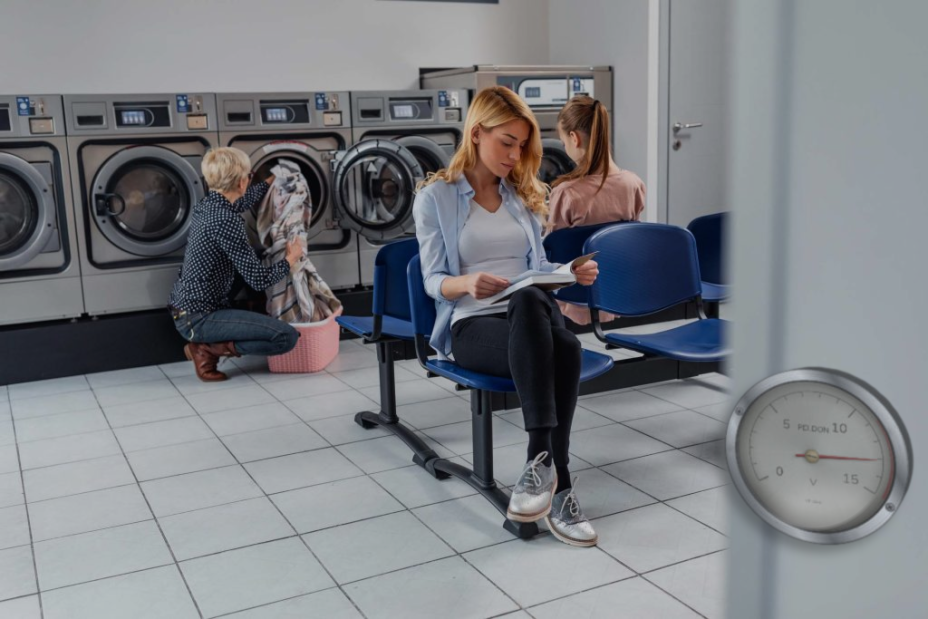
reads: 13V
